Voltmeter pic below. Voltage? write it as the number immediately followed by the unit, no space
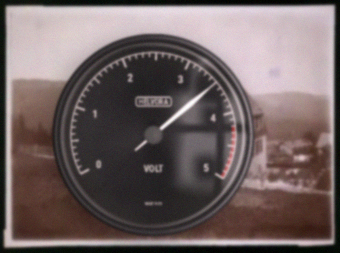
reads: 3.5V
